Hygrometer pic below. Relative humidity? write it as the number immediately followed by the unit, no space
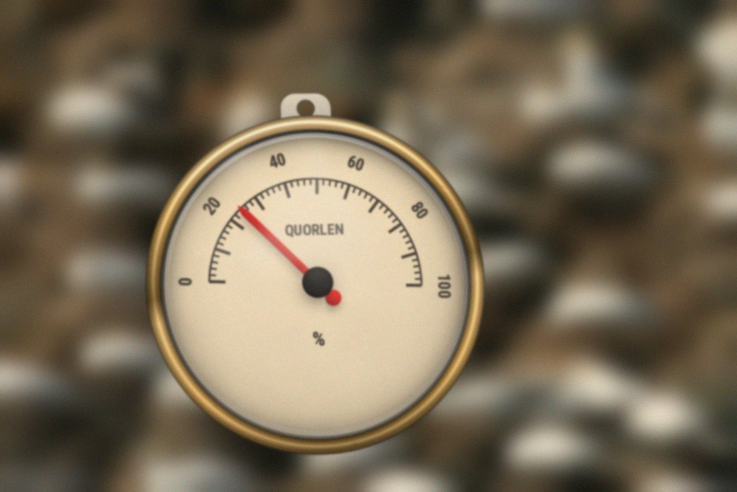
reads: 24%
